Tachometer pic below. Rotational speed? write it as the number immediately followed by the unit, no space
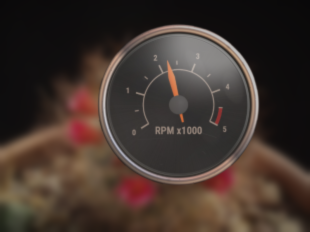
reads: 2250rpm
